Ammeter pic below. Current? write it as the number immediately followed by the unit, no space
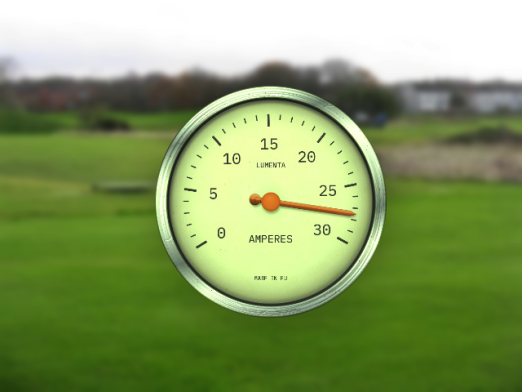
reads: 27.5A
